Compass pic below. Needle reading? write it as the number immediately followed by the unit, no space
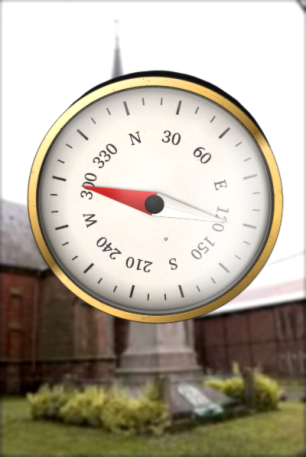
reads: 300°
